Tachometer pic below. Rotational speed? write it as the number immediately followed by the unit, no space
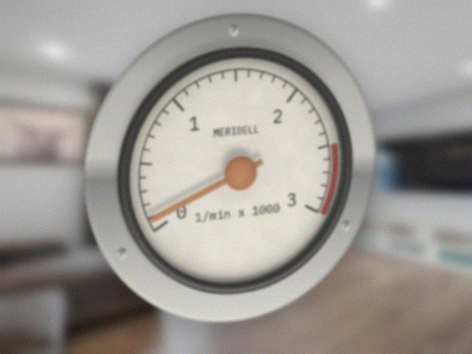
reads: 100rpm
